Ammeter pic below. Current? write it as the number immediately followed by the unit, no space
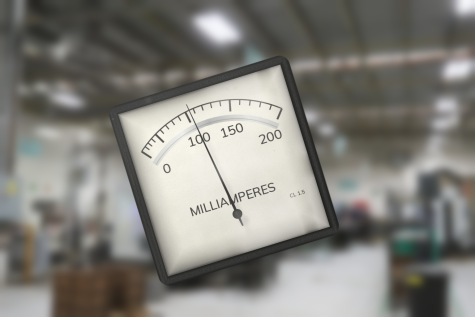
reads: 105mA
